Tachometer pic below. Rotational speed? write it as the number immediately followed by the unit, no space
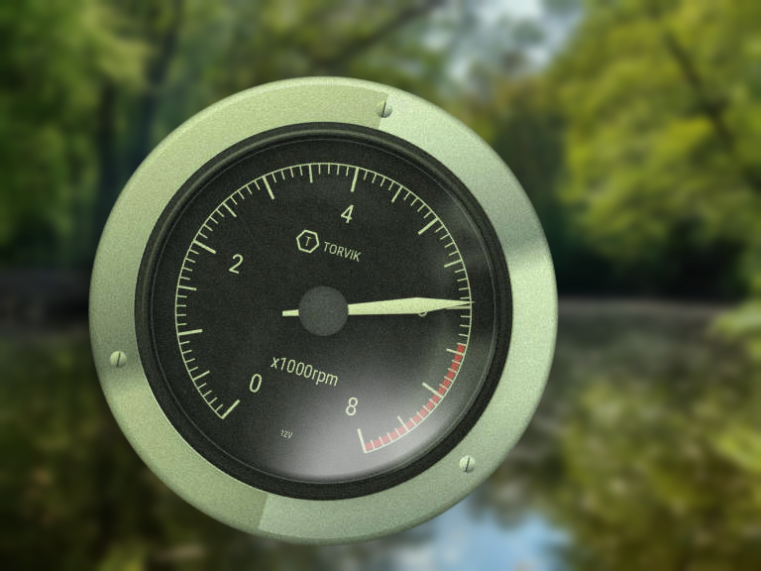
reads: 5950rpm
